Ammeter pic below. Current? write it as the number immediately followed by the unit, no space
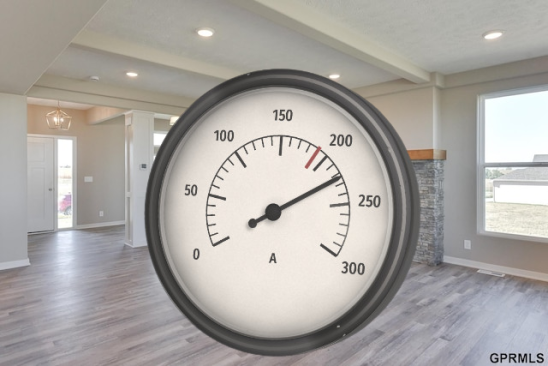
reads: 225A
